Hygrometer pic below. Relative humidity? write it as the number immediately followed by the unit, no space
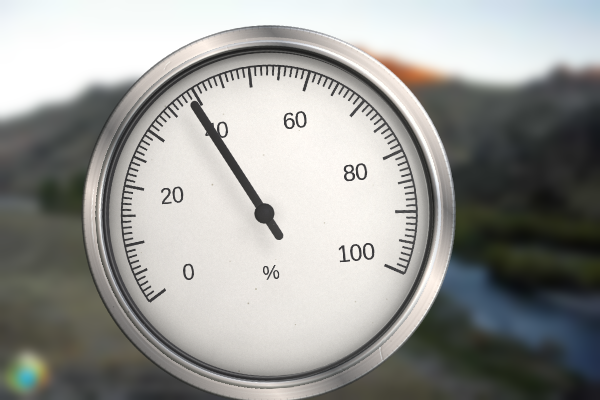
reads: 39%
